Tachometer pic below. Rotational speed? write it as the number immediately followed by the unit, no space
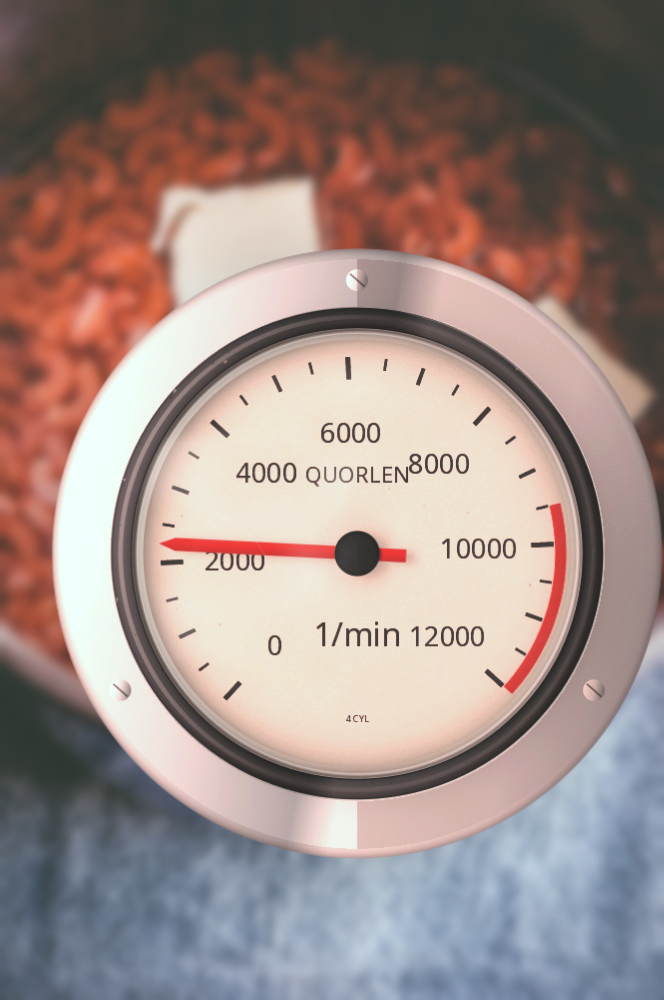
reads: 2250rpm
